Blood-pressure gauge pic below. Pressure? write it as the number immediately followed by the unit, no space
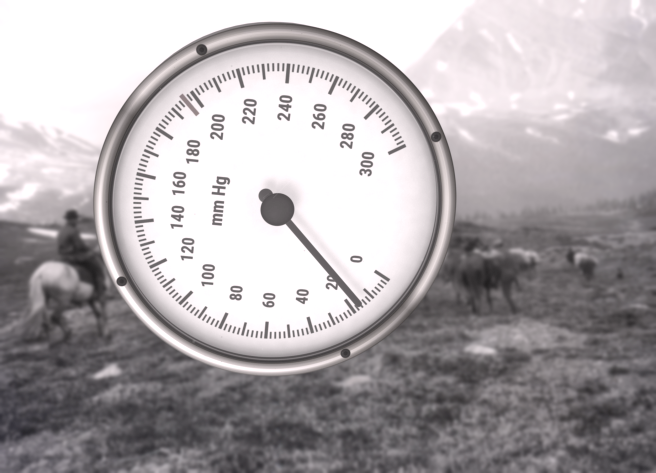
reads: 16mmHg
